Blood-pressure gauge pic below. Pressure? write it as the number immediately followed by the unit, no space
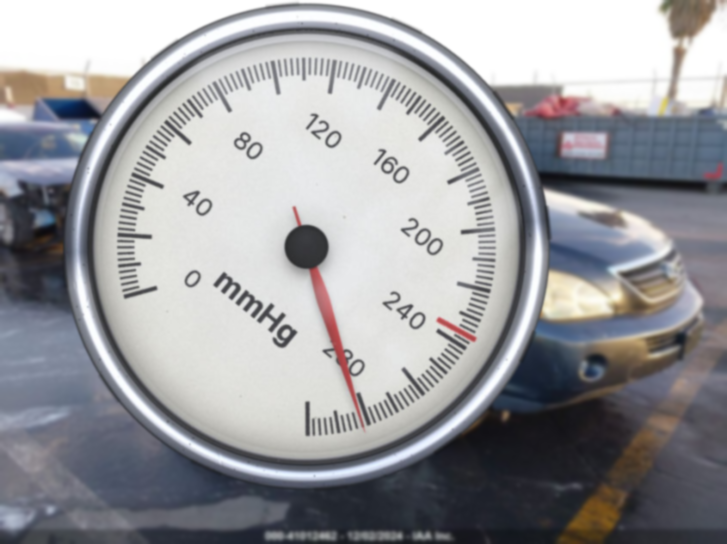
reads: 282mmHg
